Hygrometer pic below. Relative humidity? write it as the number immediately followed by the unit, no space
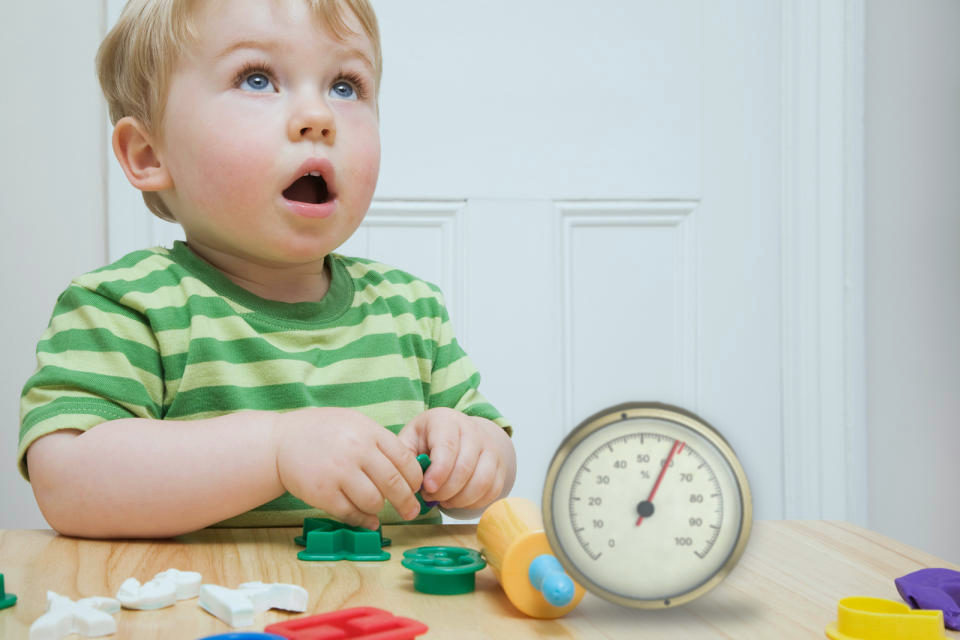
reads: 60%
